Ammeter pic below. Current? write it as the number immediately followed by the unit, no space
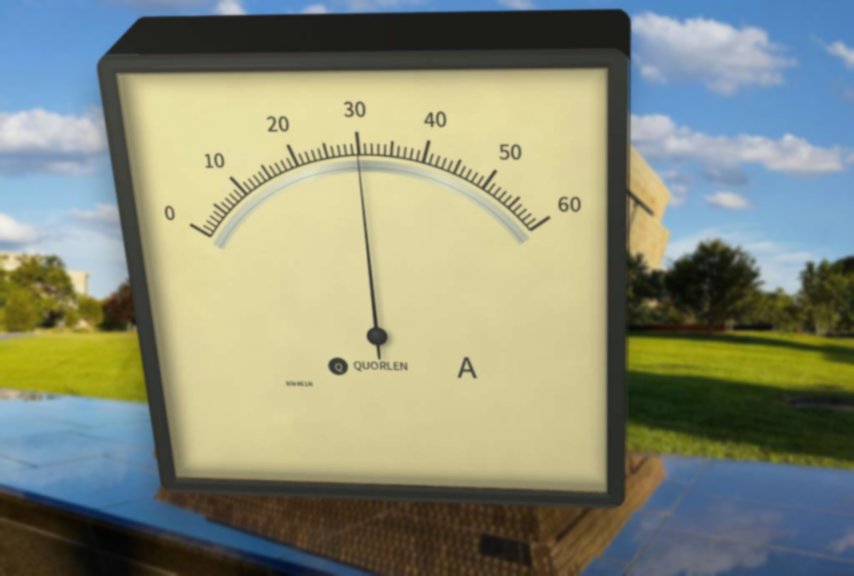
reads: 30A
